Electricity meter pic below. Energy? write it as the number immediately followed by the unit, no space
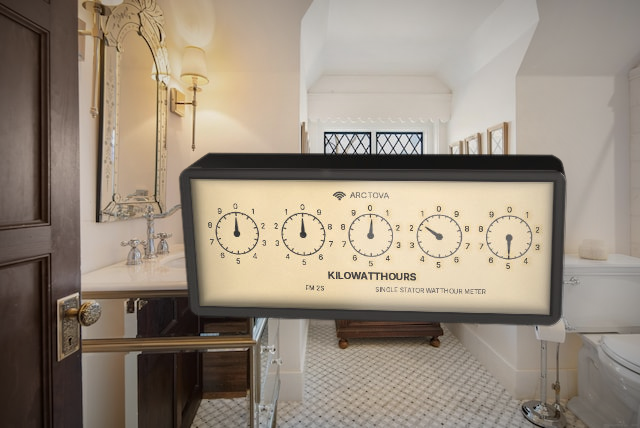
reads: 15kWh
